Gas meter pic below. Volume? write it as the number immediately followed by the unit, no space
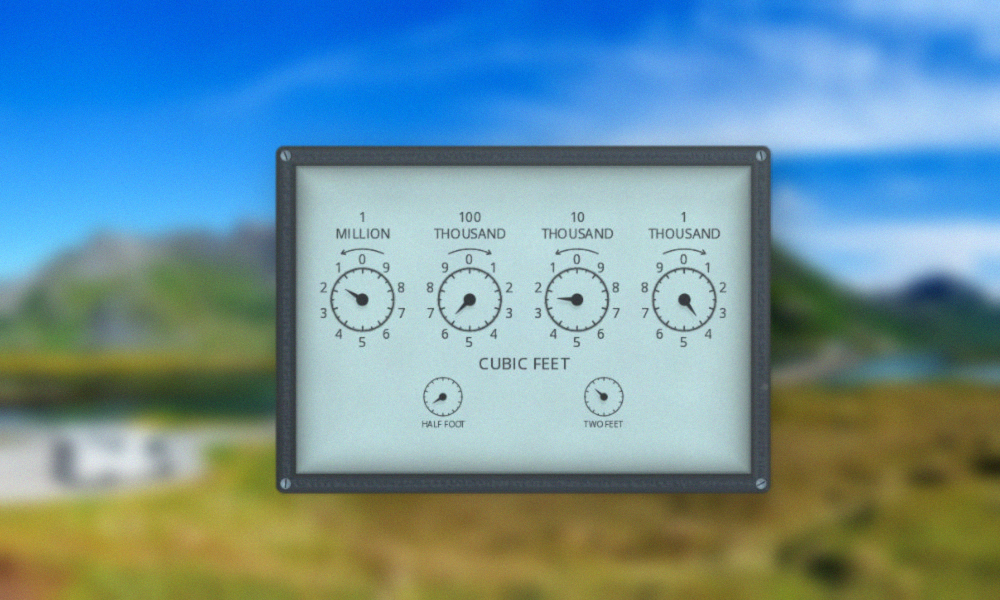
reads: 162400ft³
